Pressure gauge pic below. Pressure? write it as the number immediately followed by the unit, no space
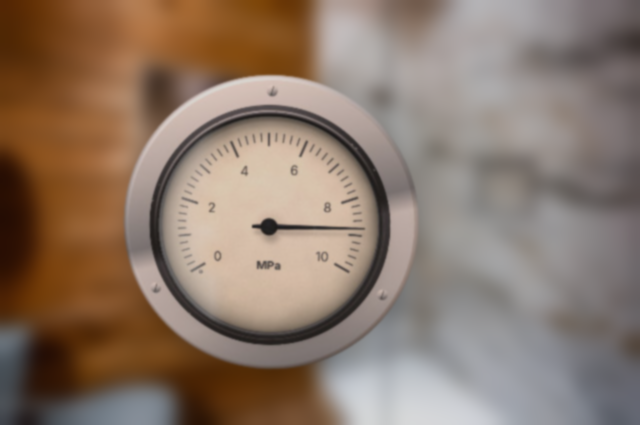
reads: 8.8MPa
